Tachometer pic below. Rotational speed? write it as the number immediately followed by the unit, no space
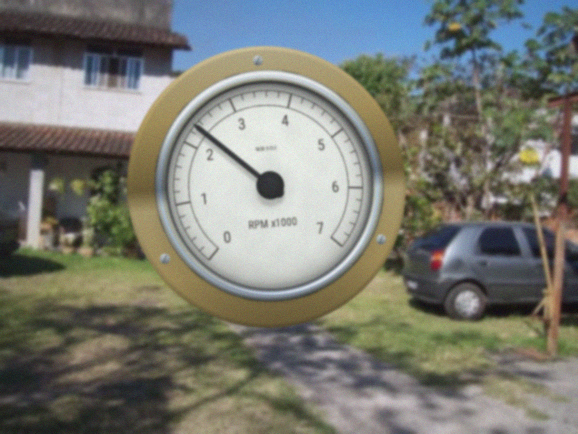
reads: 2300rpm
